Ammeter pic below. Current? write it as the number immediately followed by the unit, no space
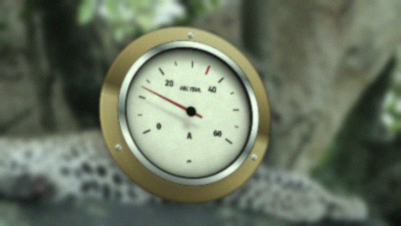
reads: 12.5A
